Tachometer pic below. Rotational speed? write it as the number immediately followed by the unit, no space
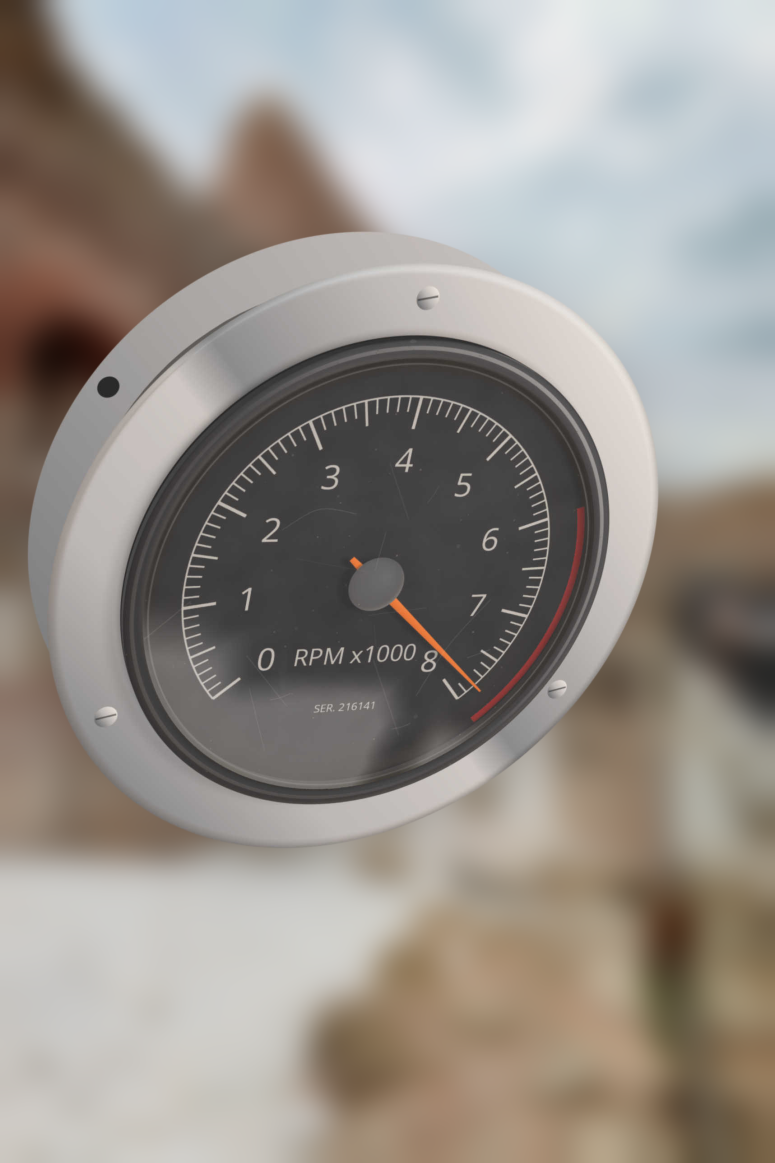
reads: 7800rpm
